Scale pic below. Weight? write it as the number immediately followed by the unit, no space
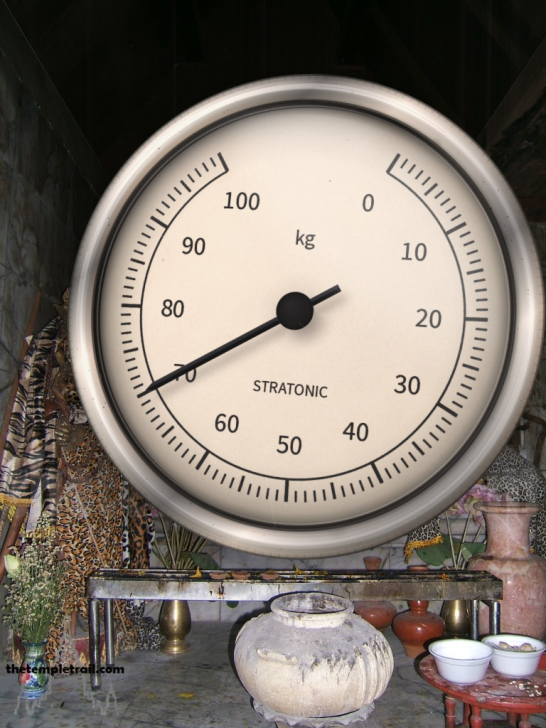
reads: 70kg
